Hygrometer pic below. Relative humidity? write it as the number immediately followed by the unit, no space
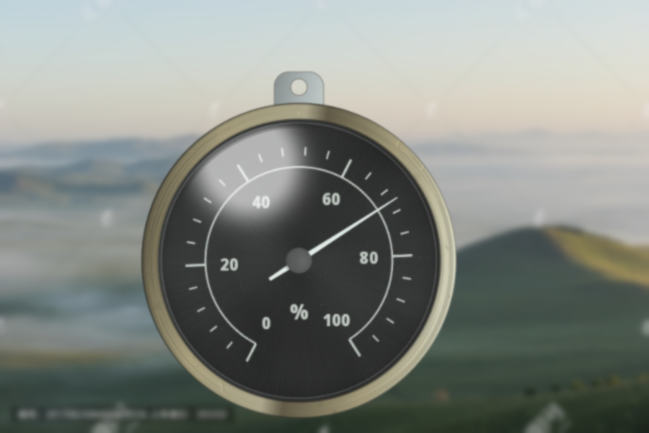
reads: 70%
